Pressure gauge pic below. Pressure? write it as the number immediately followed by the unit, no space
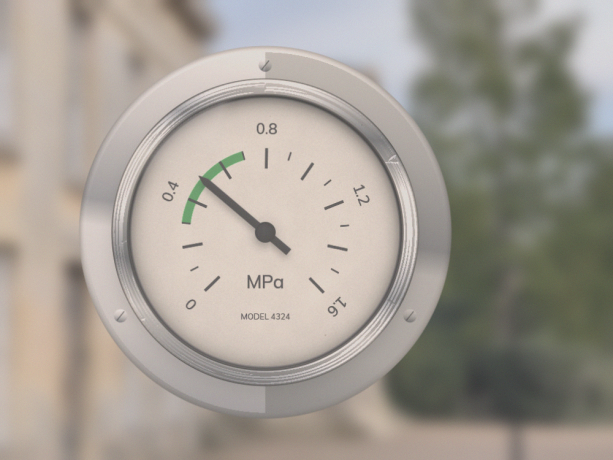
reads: 0.5MPa
